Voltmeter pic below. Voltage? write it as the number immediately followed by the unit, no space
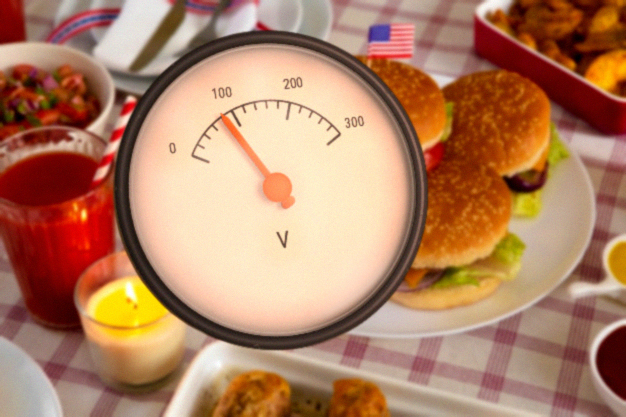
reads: 80V
